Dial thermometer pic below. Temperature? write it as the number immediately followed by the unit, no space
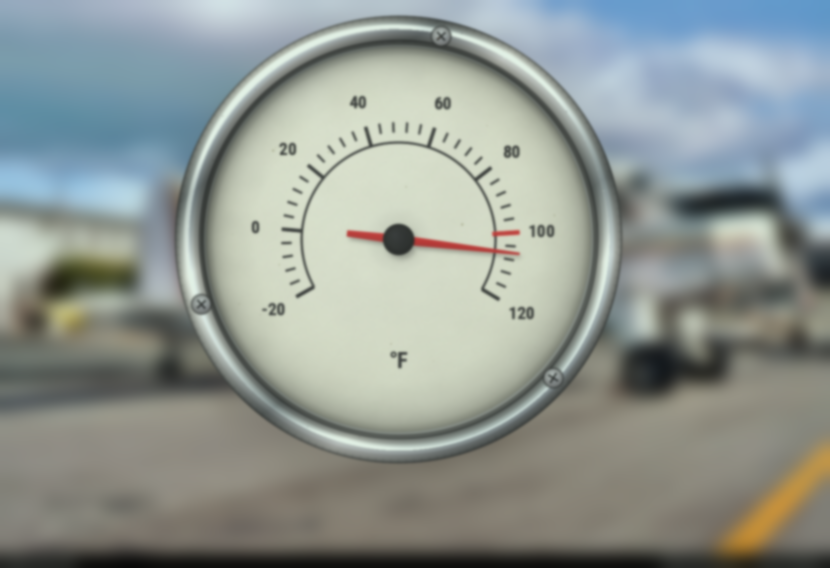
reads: 106°F
